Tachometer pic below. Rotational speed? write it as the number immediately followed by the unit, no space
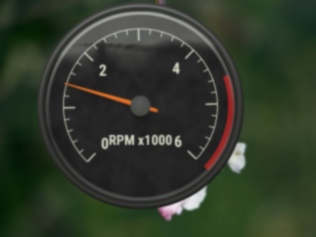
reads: 1400rpm
